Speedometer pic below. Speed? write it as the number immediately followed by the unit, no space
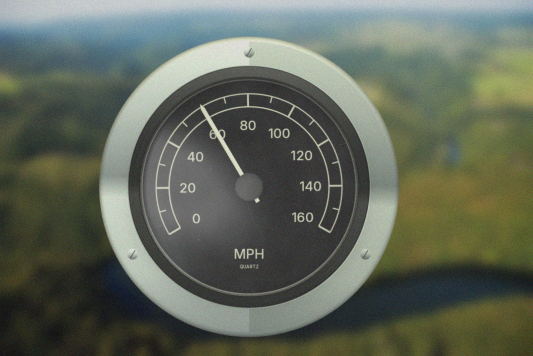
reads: 60mph
